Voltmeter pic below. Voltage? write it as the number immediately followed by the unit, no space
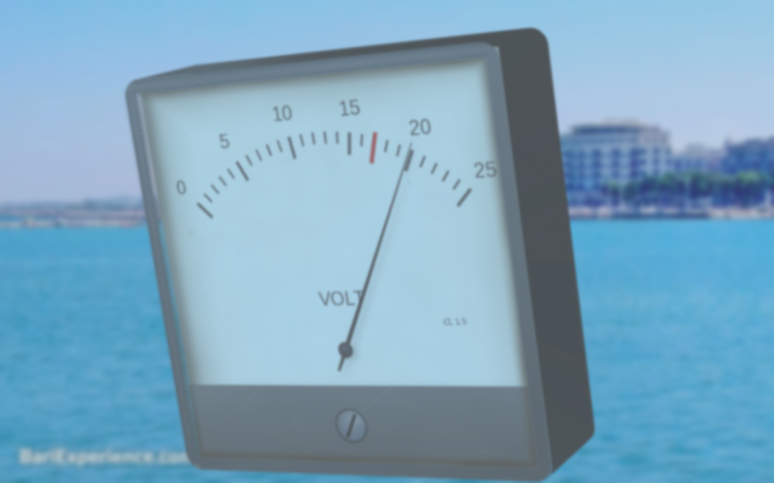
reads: 20V
